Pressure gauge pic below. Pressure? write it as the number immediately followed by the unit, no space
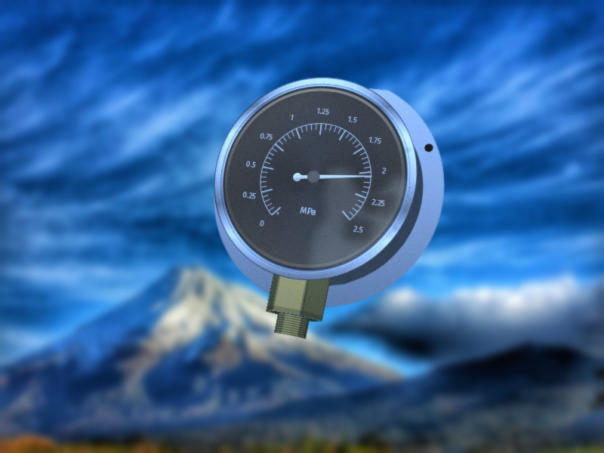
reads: 2.05MPa
